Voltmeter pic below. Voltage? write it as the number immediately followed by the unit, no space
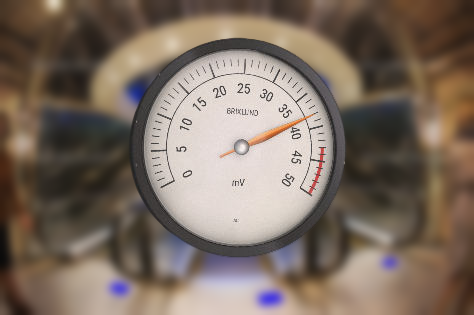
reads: 38mV
